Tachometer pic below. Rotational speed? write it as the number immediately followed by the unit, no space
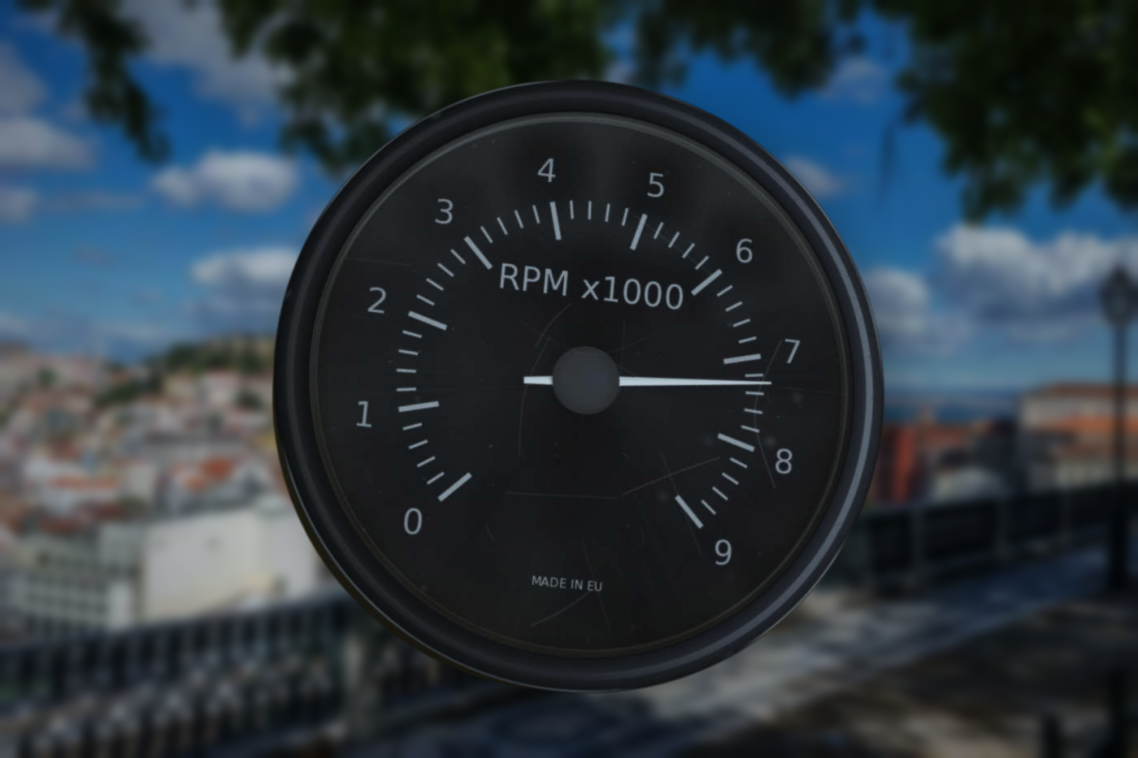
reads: 7300rpm
